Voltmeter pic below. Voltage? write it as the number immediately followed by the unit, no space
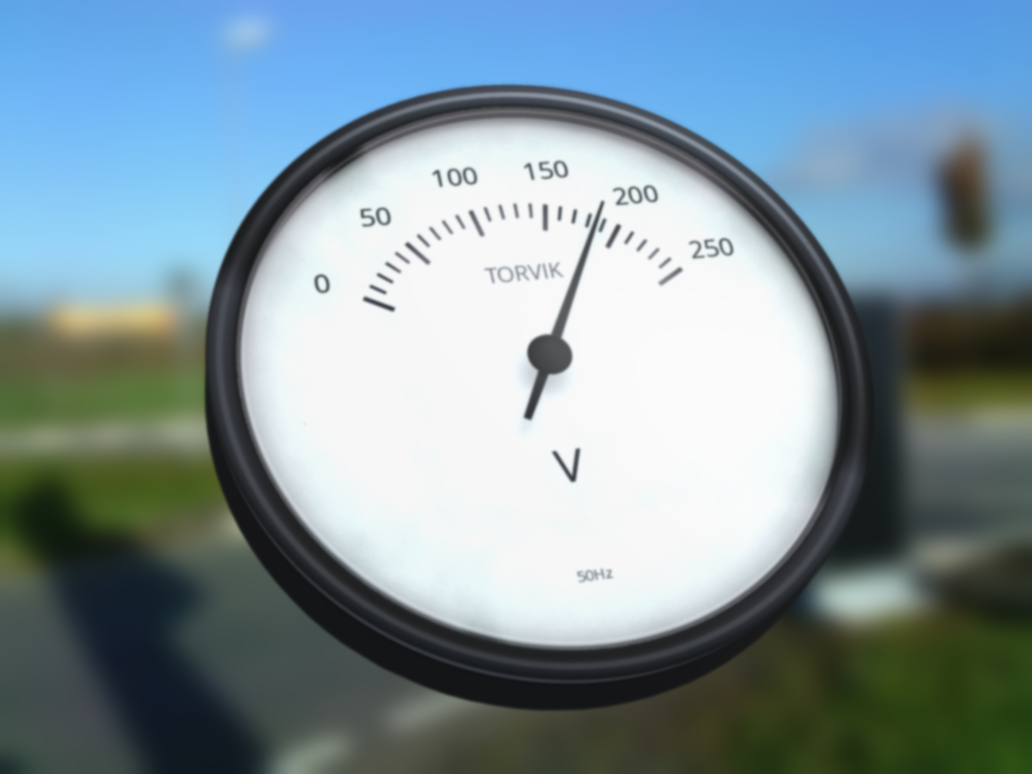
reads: 185V
